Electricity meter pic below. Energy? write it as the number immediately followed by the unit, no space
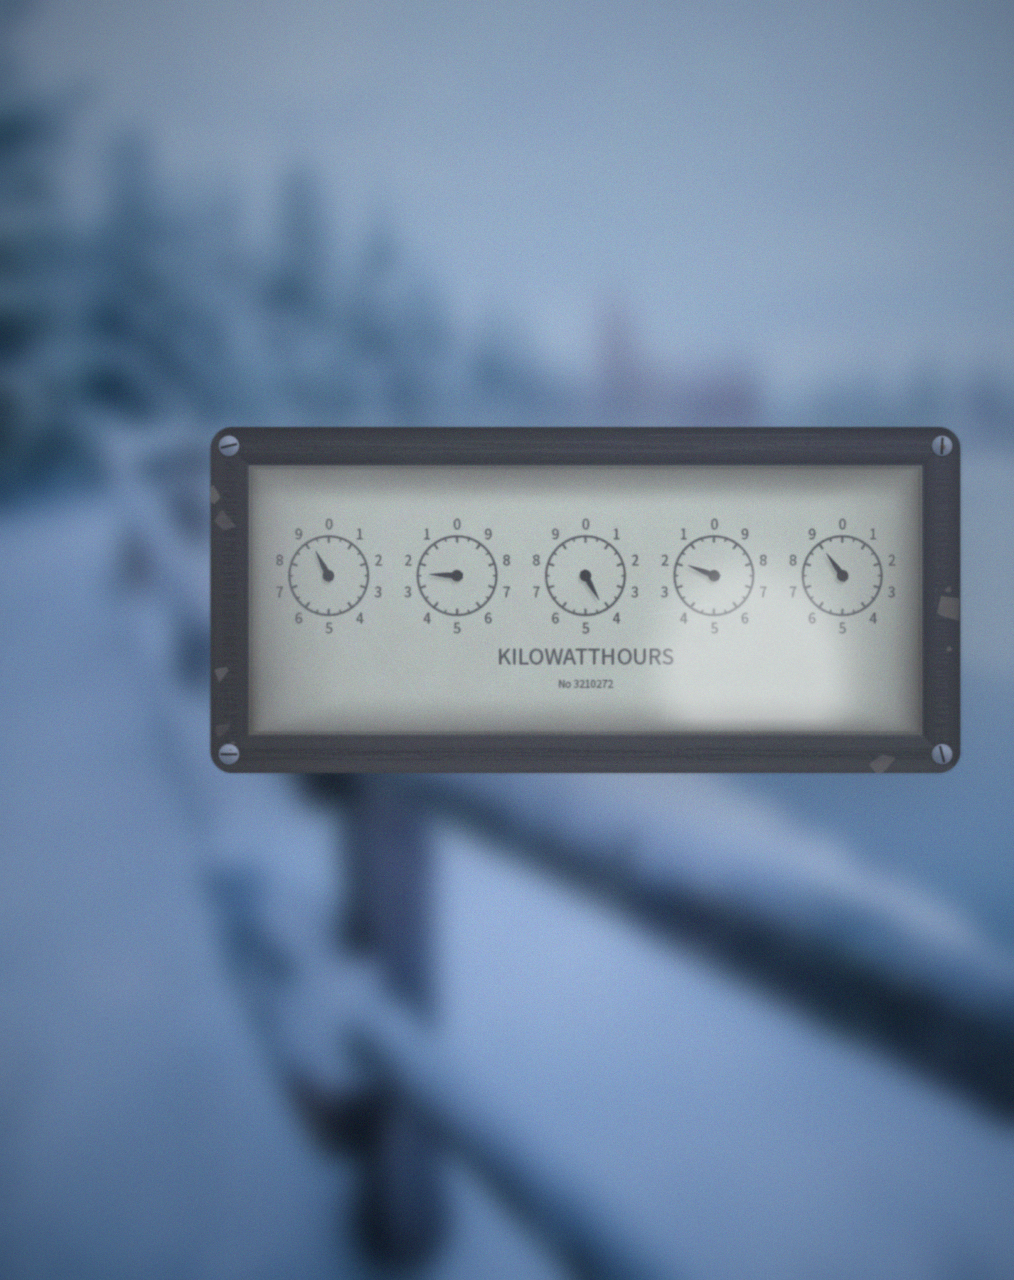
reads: 92419kWh
